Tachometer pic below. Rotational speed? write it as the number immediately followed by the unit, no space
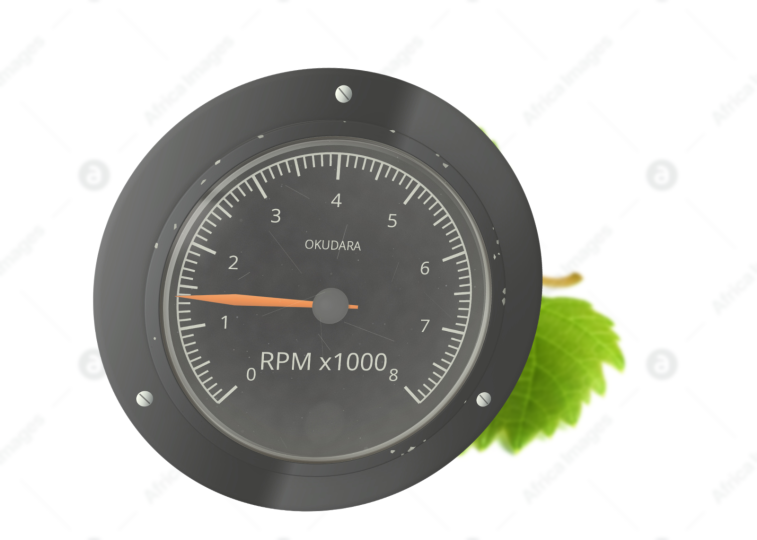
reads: 1400rpm
